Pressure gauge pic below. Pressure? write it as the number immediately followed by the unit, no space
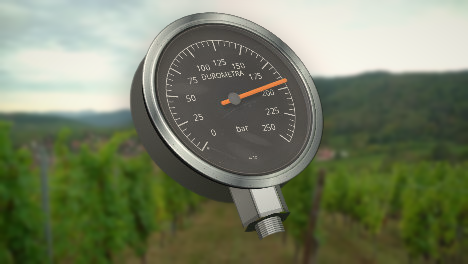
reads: 195bar
